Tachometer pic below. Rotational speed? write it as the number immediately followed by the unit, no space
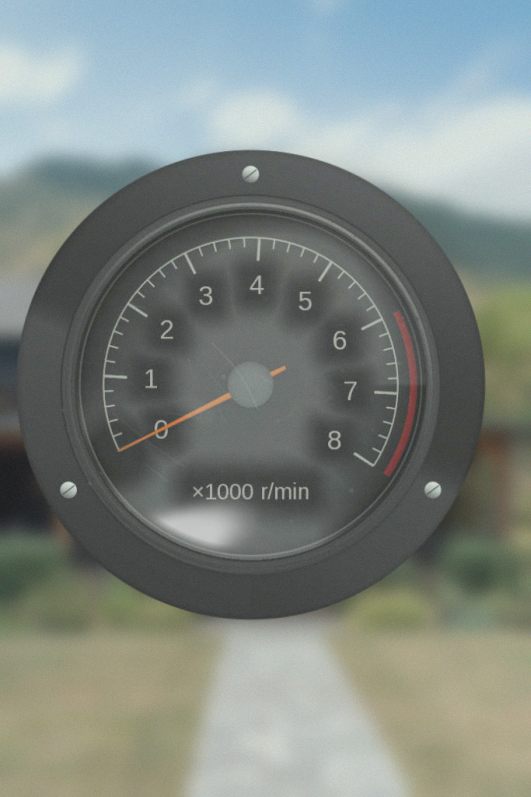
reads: 0rpm
